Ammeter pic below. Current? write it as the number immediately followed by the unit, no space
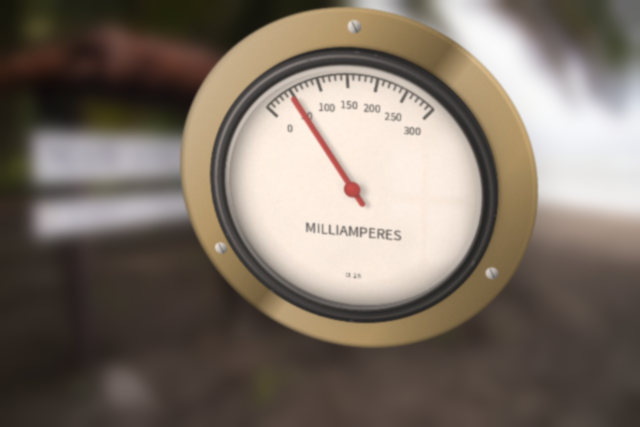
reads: 50mA
